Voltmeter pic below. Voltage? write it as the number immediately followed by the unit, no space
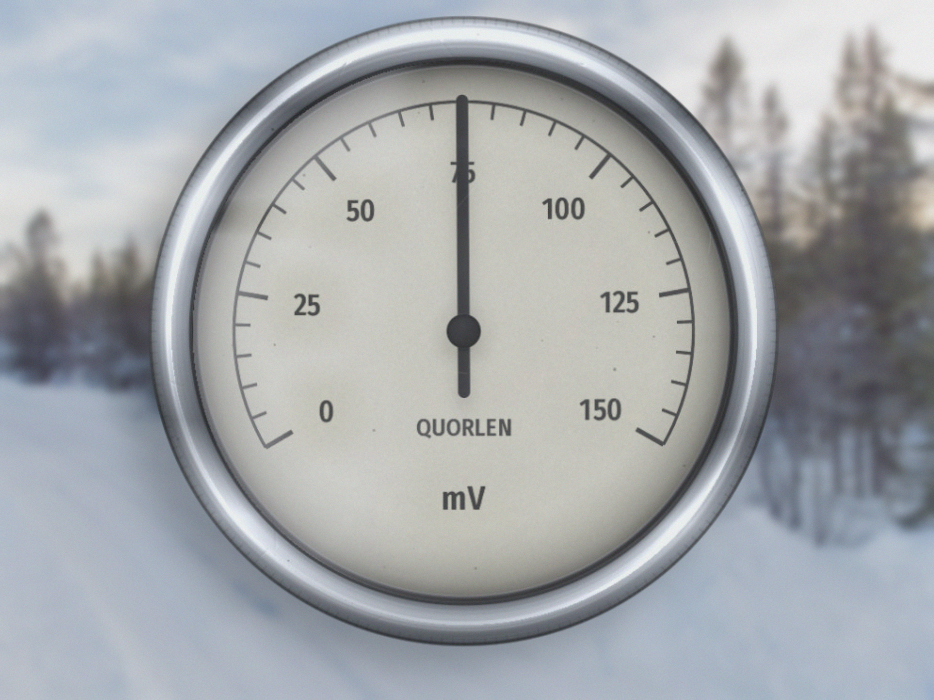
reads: 75mV
